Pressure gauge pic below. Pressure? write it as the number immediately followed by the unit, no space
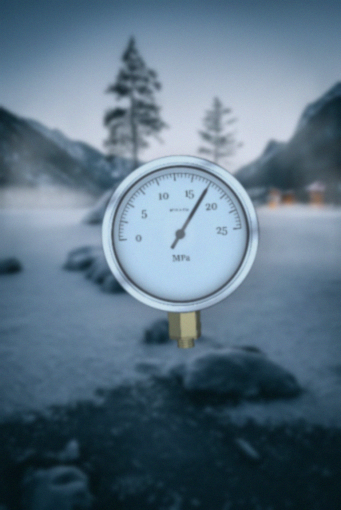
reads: 17.5MPa
